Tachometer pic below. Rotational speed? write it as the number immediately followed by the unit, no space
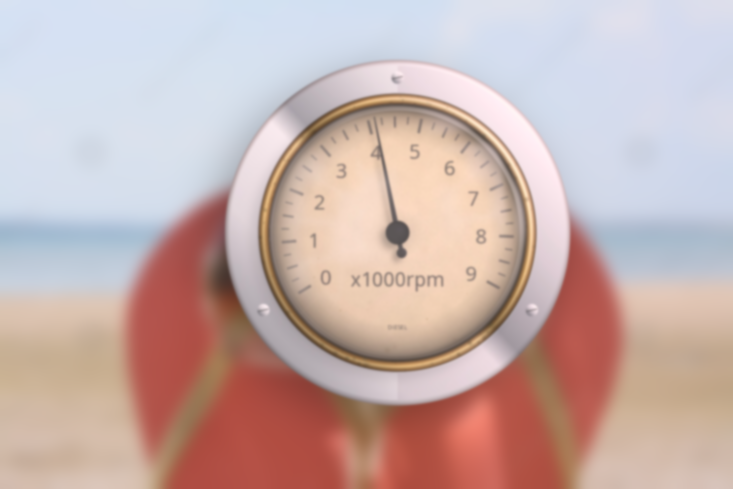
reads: 4125rpm
